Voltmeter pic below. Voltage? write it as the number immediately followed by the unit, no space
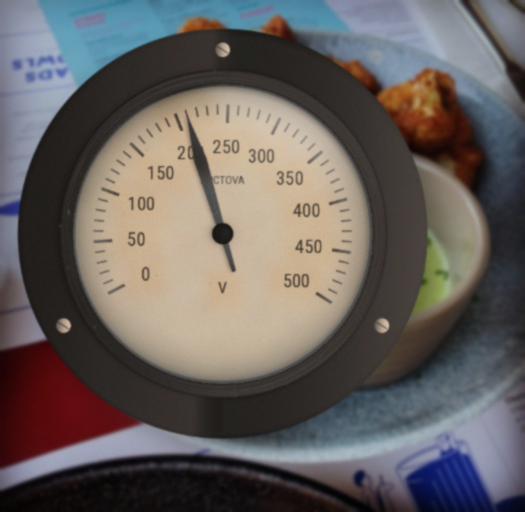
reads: 210V
